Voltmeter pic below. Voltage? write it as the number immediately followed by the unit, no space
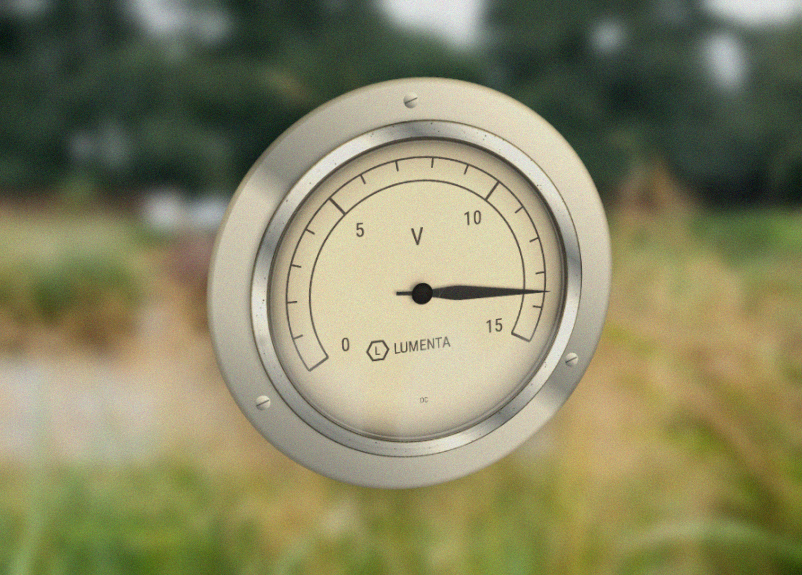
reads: 13.5V
